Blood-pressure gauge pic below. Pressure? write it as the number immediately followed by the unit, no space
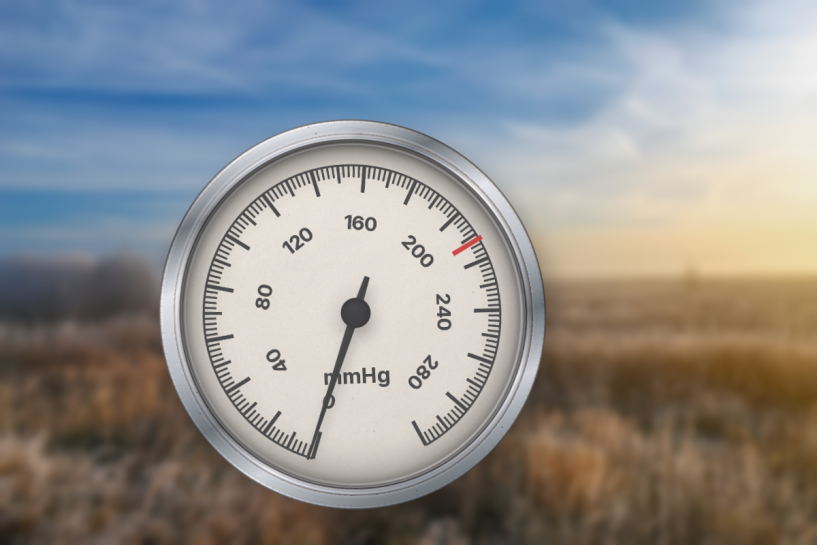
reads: 2mmHg
